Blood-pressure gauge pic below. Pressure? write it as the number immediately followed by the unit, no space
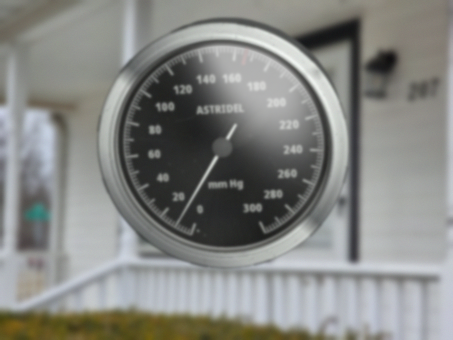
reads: 10mmHg
